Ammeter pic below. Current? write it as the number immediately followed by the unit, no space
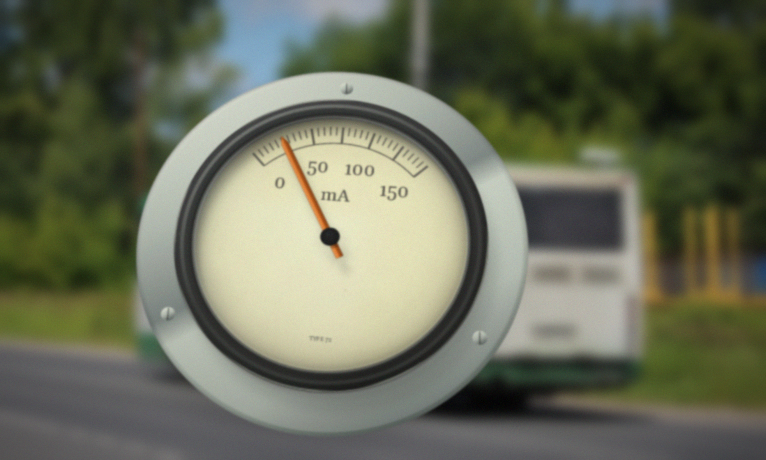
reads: 25mA
